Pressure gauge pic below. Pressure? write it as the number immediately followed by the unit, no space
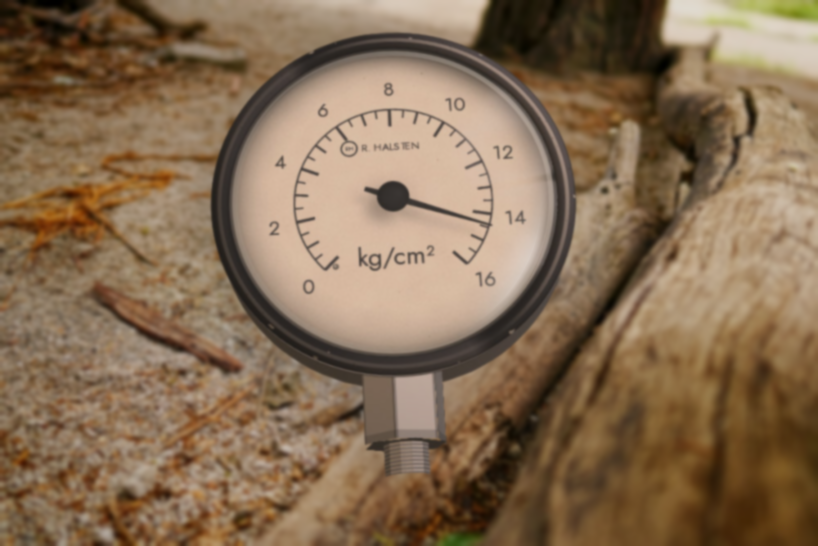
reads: 14.5kg/cm²
